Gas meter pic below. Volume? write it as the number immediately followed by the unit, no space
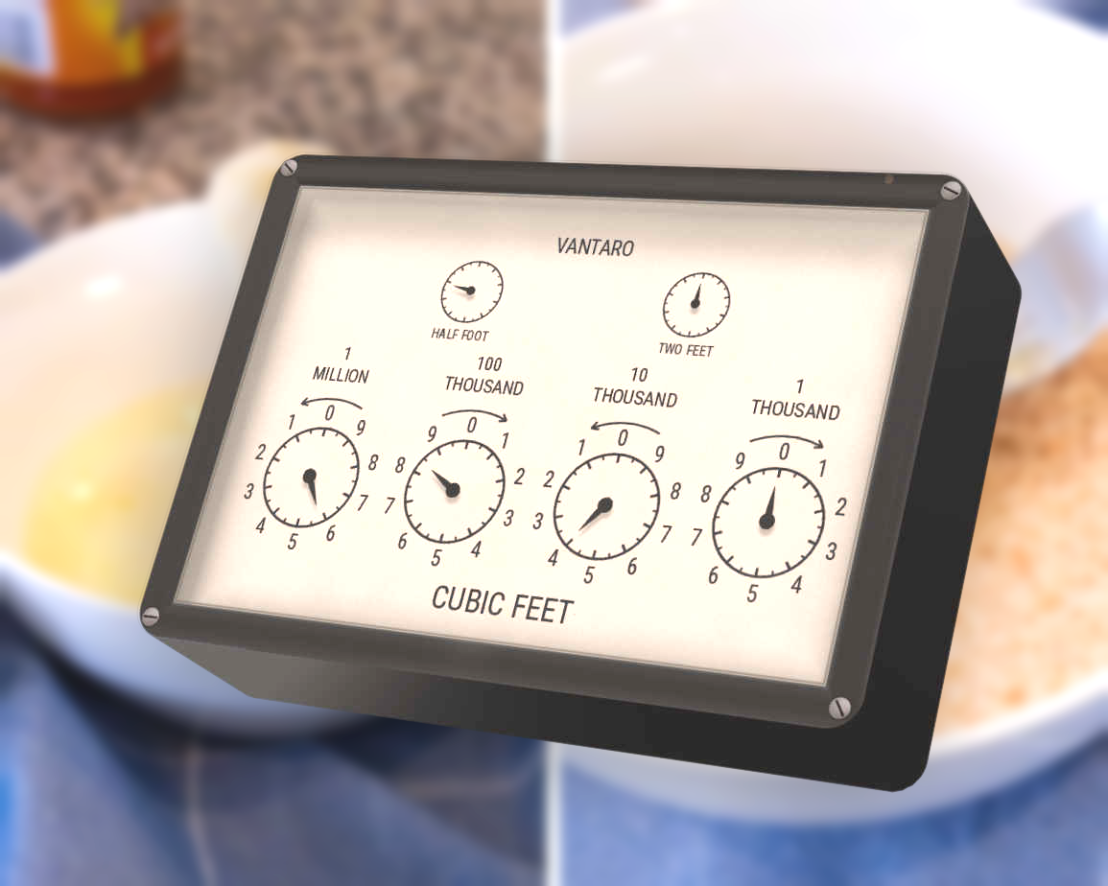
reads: 584000ft³
